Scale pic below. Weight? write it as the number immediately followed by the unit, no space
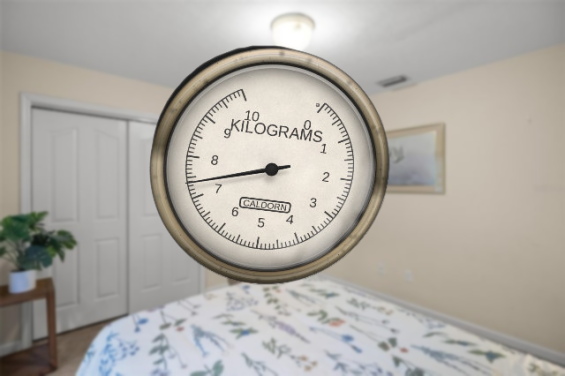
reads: 7.4kg
